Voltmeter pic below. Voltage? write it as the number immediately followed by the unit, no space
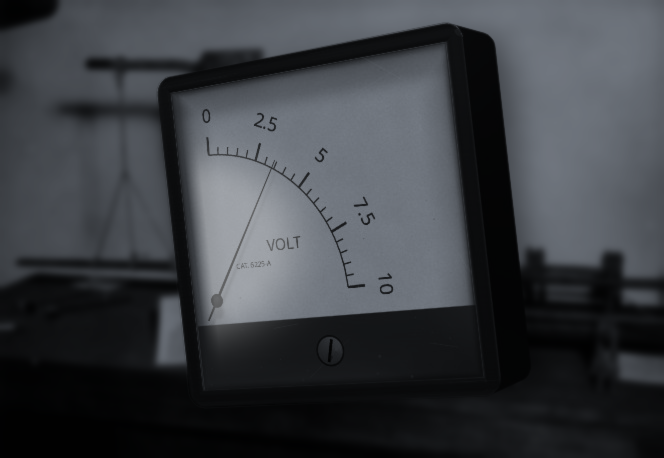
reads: 3.5V
